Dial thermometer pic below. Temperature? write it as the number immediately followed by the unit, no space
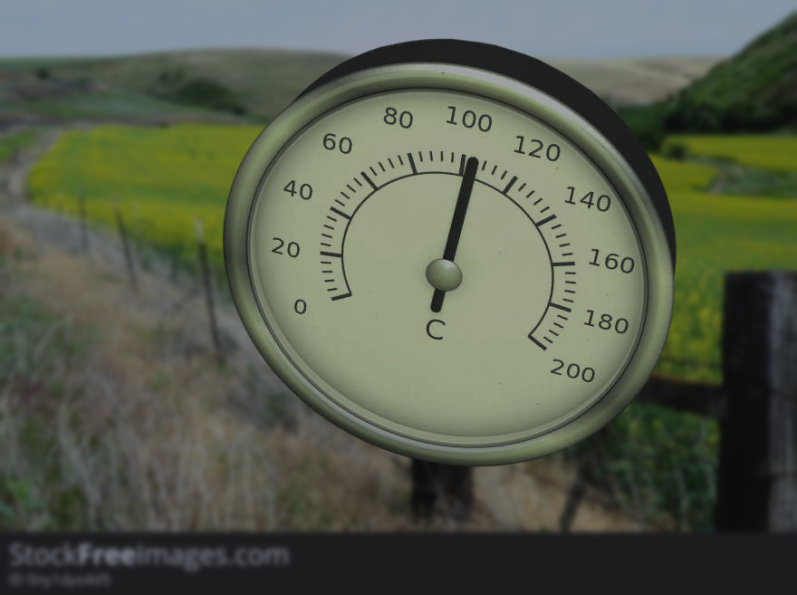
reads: 104°C
